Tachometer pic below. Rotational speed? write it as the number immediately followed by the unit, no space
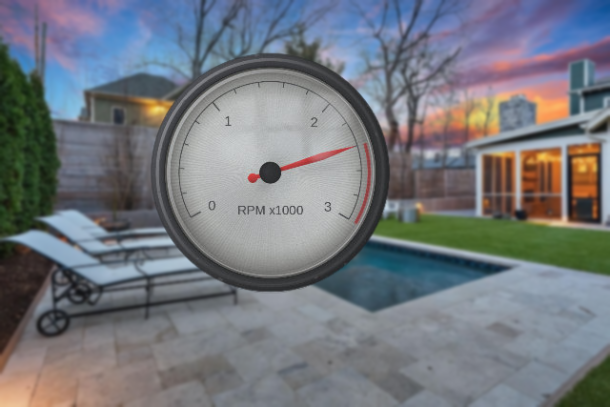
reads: 2400rpm
